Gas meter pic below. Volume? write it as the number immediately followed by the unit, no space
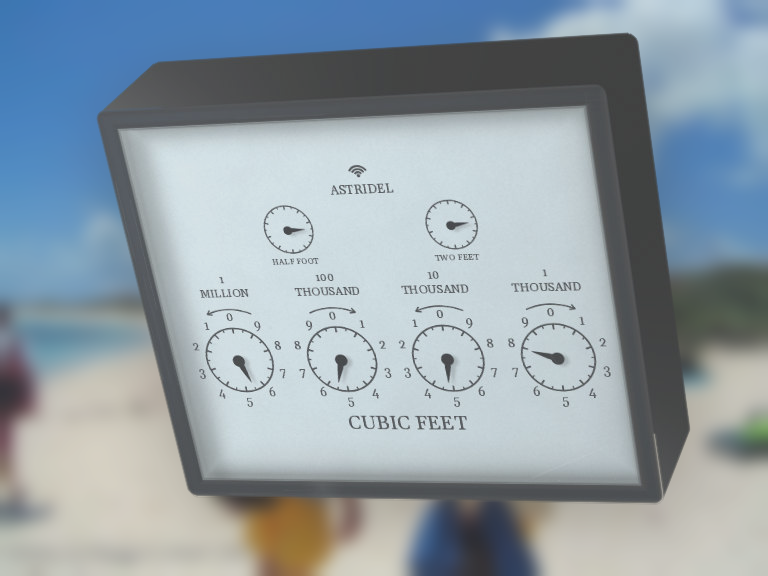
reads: 554800ft³
